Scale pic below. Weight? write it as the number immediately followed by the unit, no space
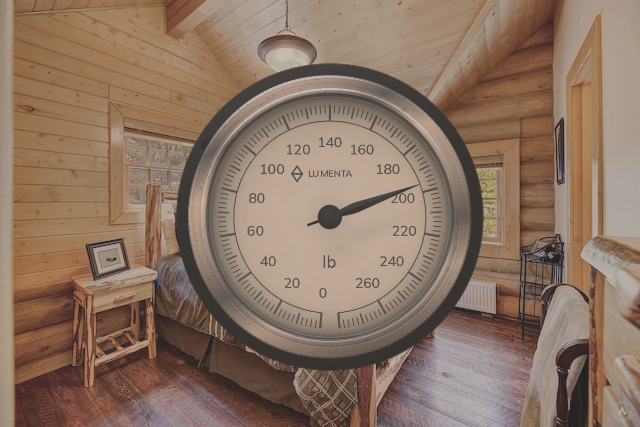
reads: 196lb
